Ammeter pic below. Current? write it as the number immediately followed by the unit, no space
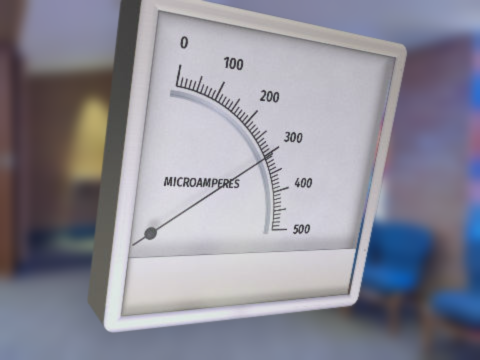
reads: 300µA
